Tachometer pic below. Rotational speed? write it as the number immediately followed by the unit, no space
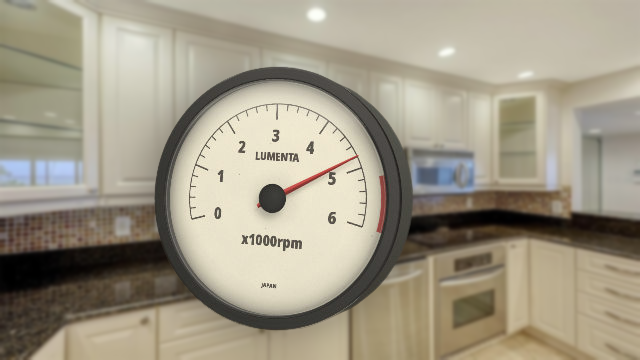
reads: 4800rpm
